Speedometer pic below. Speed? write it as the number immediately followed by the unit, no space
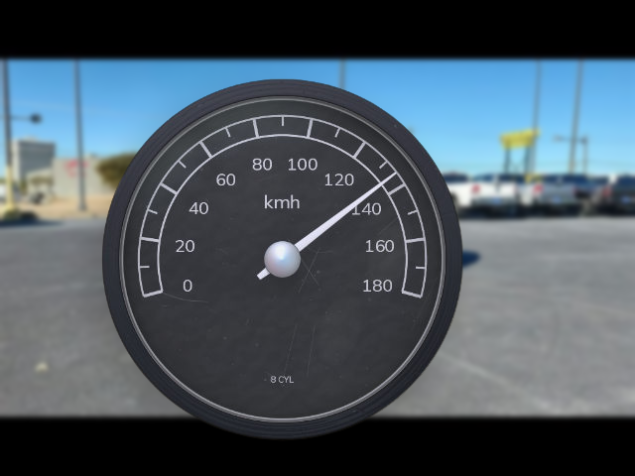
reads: 135km/h
